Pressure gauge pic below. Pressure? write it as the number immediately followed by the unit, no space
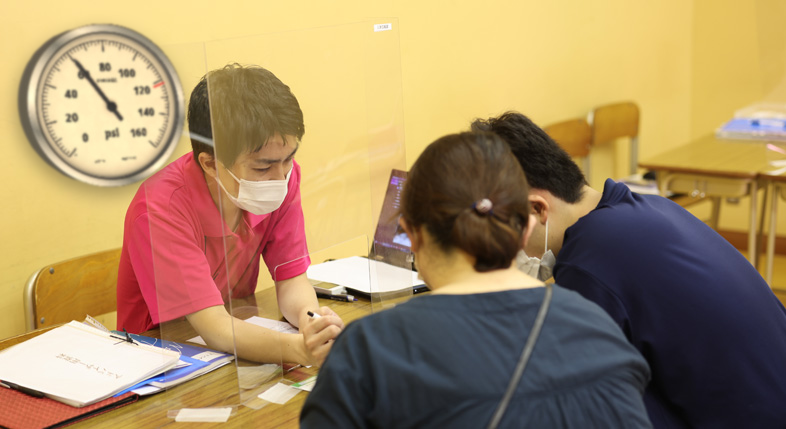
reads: 60psi
